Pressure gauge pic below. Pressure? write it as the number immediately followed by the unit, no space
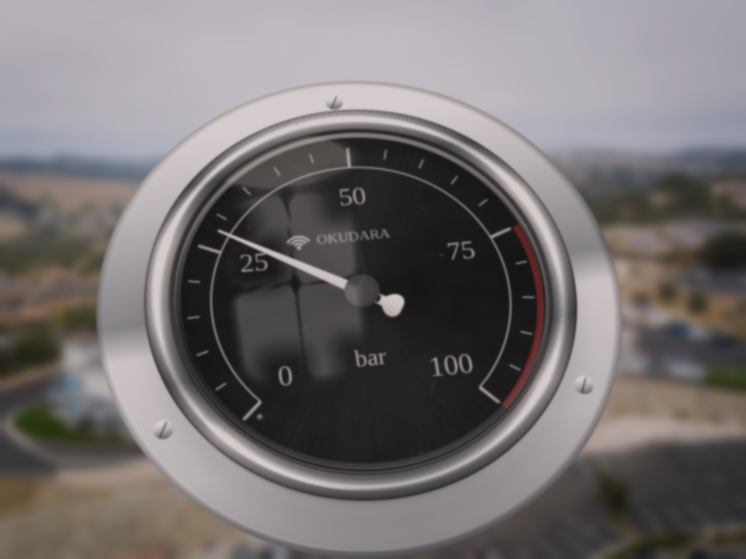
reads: 27.5bar
